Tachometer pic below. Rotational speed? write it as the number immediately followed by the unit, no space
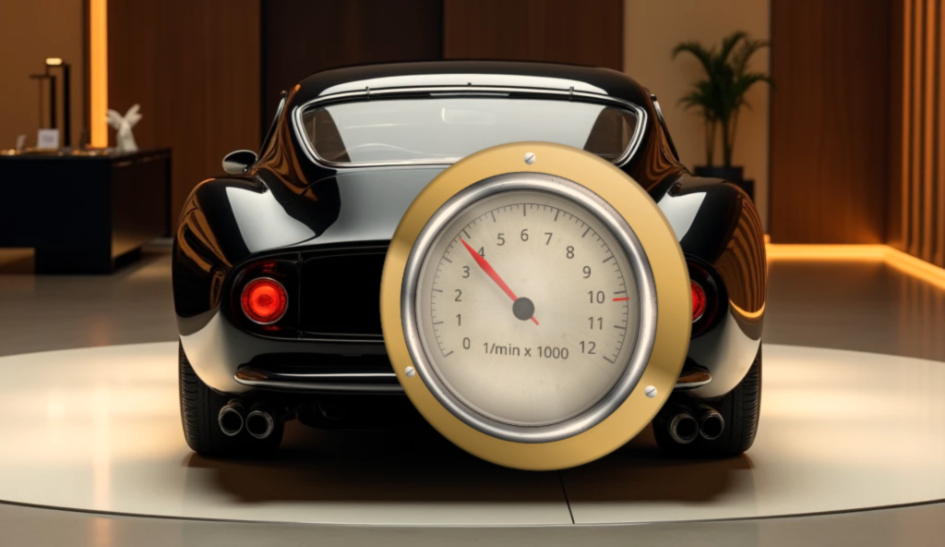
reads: 3800rpm
